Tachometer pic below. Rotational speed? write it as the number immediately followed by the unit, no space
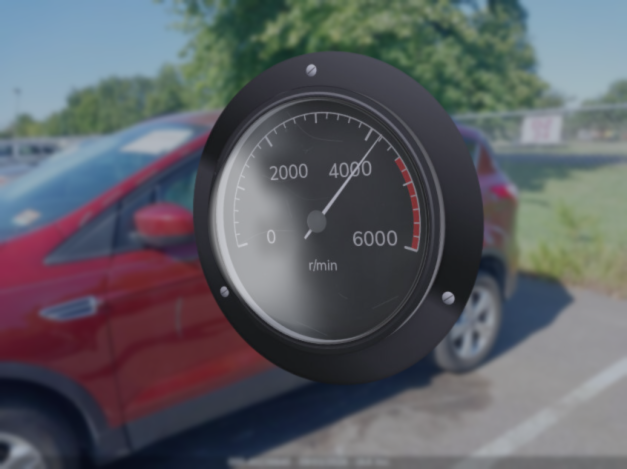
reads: 4200rpm
